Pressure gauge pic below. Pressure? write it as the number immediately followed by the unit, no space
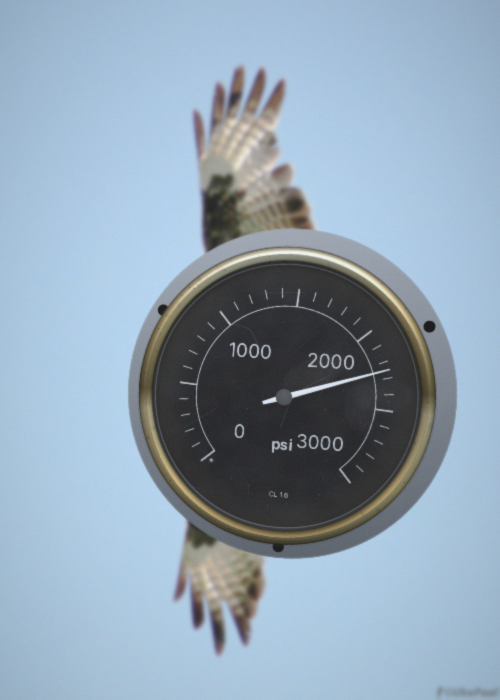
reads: 2250psi
